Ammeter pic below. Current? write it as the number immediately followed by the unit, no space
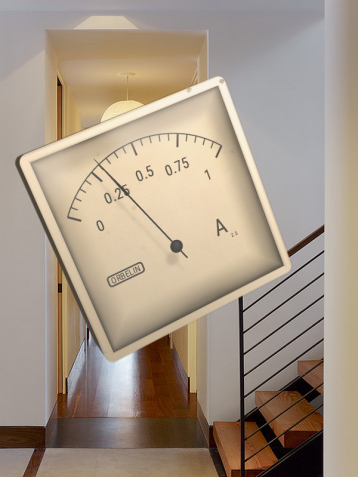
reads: 0.3A
